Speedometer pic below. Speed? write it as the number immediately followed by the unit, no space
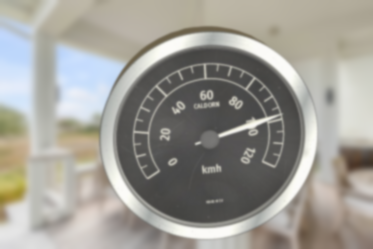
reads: 97.5km/h
